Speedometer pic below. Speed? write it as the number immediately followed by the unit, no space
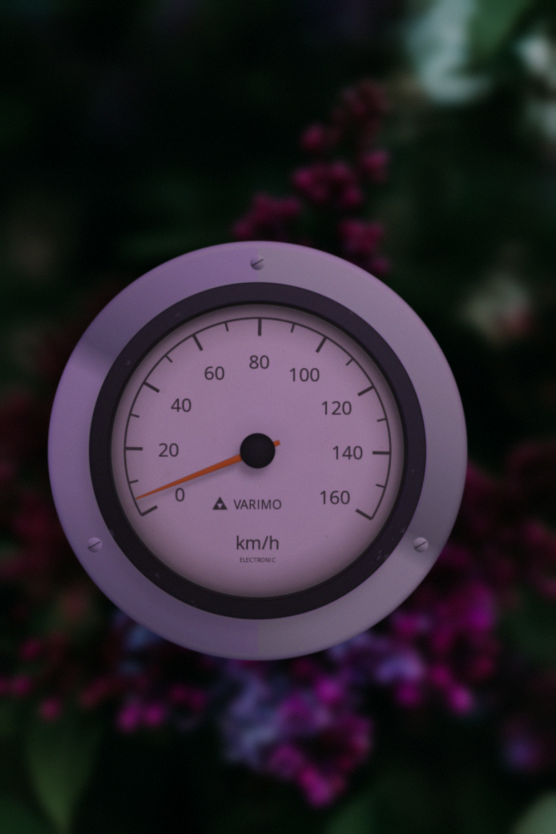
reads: 5km/h
